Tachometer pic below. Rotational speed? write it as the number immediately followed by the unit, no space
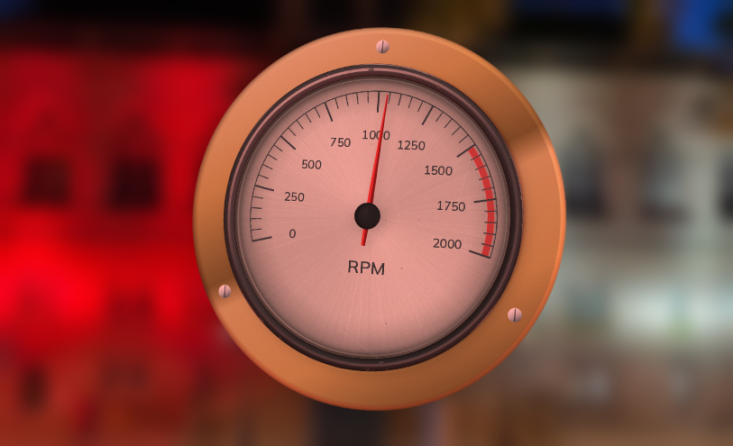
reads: 1050rpm
